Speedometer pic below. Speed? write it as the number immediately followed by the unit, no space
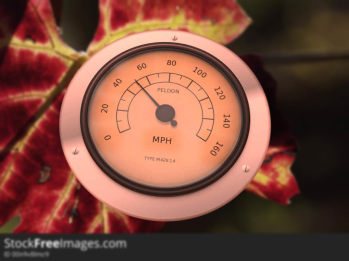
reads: 50mph
